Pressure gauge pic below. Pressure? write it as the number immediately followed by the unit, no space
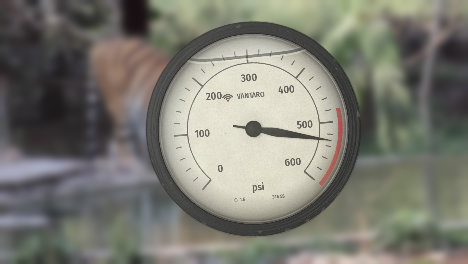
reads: 530psi
